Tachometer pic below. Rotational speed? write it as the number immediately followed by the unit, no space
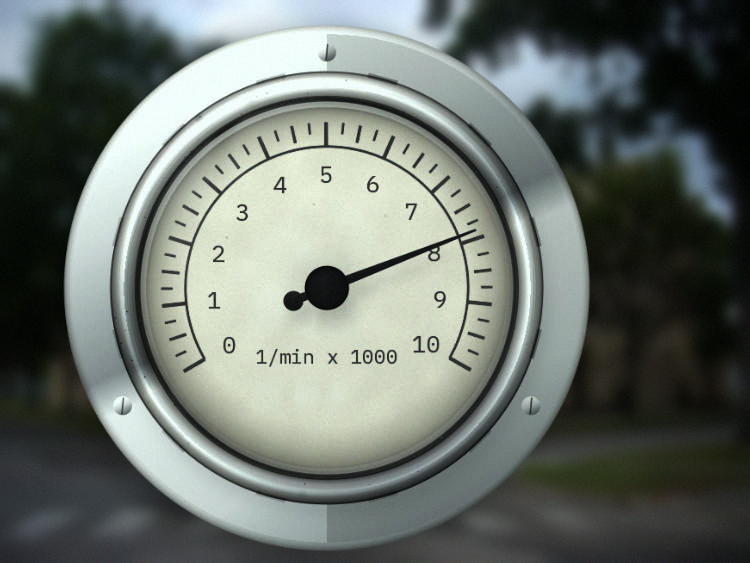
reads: 7875rpm
